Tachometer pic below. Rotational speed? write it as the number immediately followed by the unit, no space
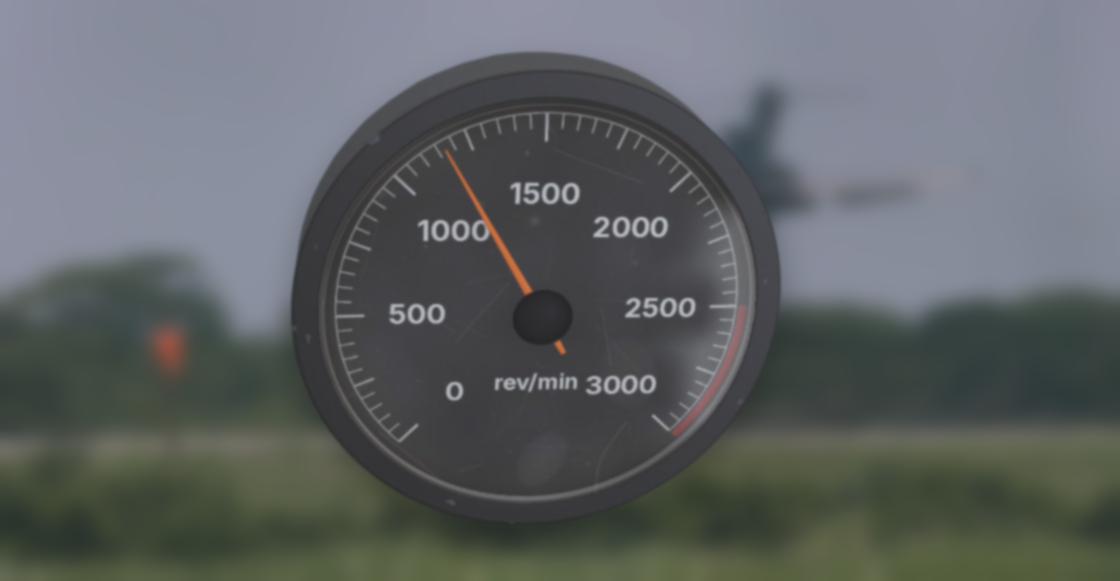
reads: 1175rpm
